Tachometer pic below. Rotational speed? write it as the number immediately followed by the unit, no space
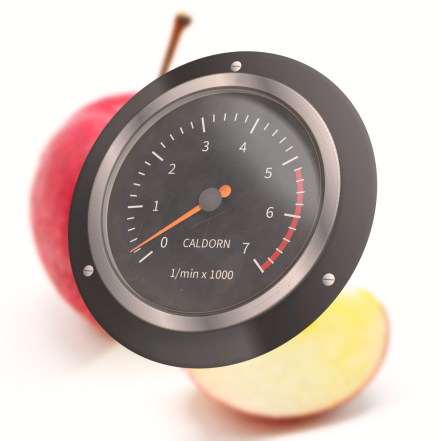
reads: 200rpm
